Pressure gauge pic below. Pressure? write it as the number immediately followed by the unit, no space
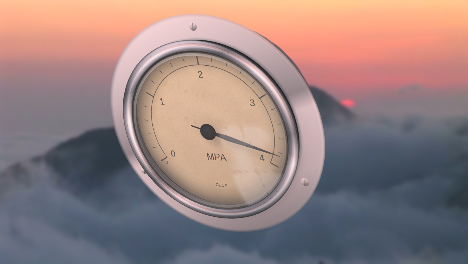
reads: 3.8MPa
